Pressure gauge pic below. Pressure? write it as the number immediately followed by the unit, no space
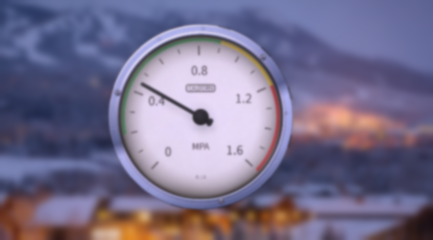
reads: 0.45MPa
